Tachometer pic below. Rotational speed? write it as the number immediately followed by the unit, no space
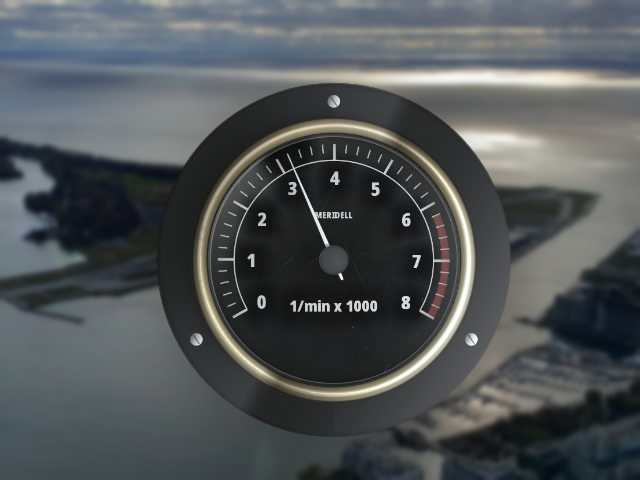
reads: 3200rpm
